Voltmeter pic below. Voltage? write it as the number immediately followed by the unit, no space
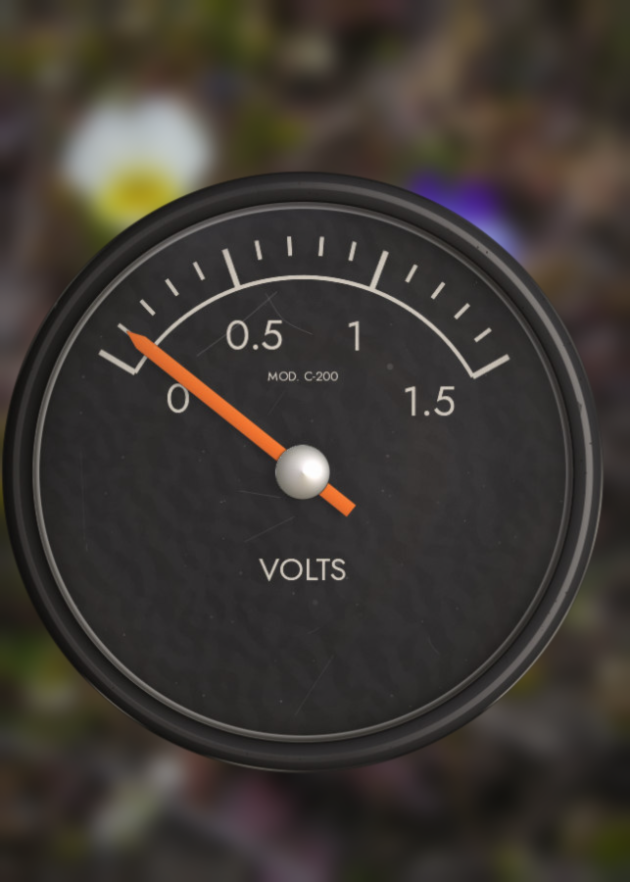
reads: 0.1V
